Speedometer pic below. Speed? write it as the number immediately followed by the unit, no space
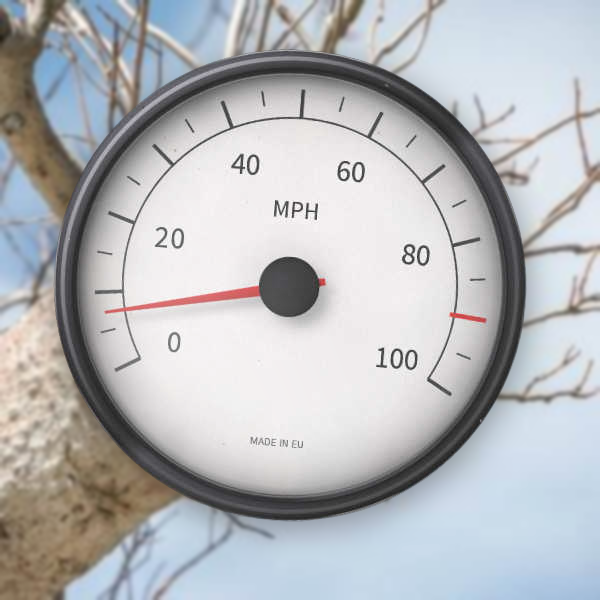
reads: 7.5mph
